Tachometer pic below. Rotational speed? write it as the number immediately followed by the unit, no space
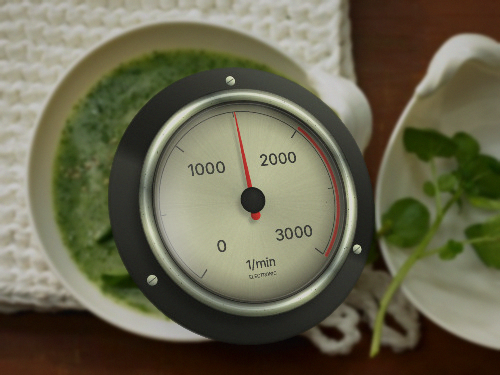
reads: 1500rpm
